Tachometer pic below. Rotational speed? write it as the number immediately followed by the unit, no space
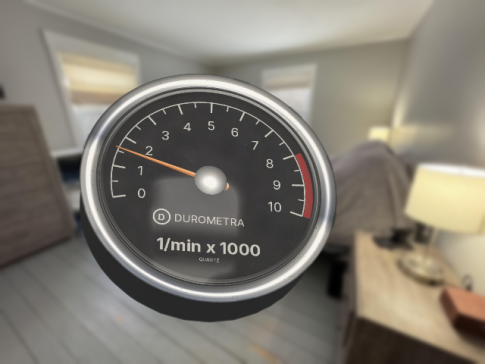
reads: 1500rpm
